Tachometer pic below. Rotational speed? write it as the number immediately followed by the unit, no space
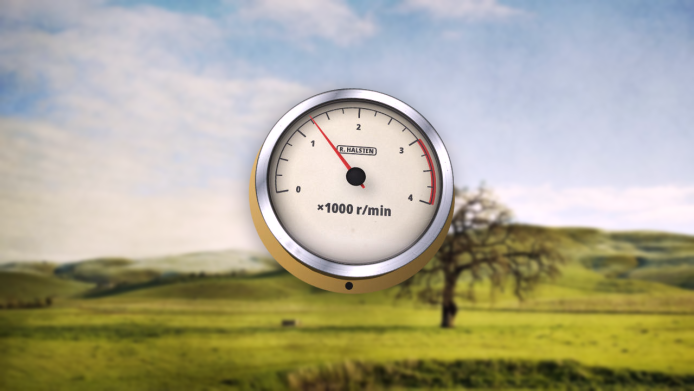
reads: 1250rpm
